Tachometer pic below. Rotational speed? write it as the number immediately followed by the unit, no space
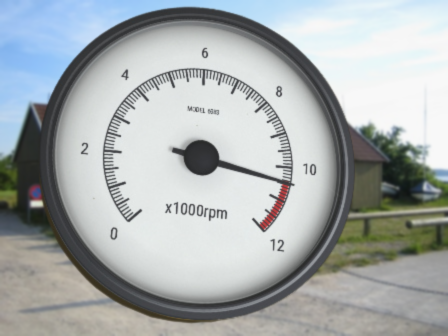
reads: 10500rpm
